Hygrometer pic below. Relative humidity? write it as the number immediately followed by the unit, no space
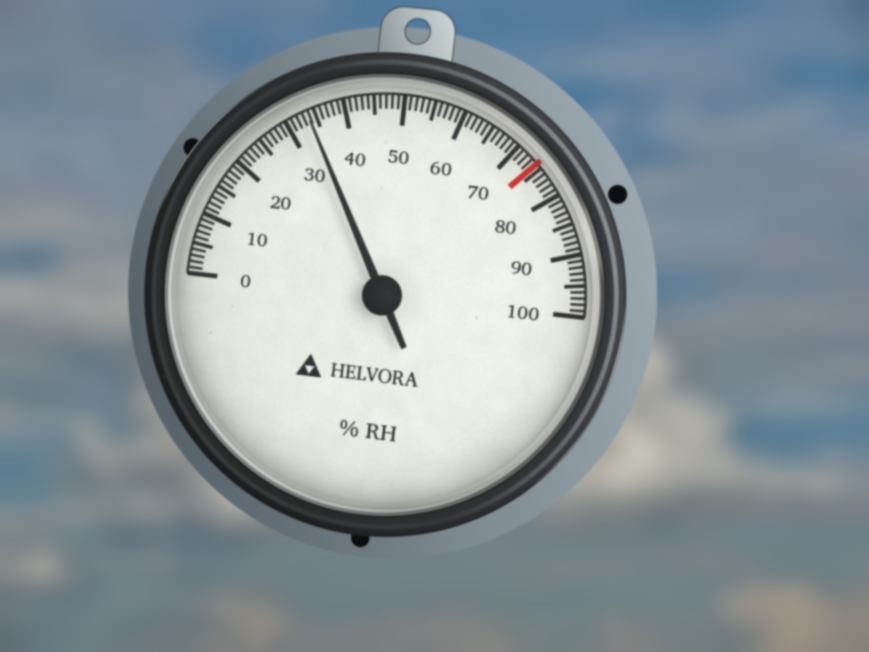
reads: 34%
